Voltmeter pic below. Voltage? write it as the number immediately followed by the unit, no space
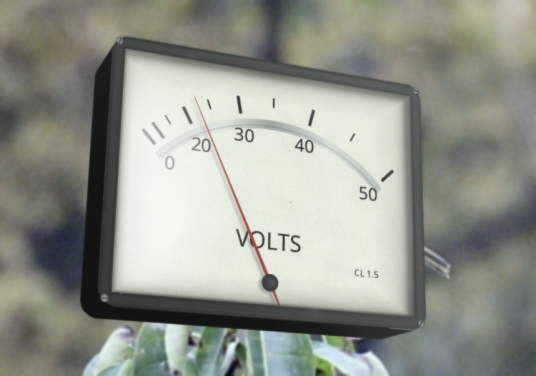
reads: 22.5V
